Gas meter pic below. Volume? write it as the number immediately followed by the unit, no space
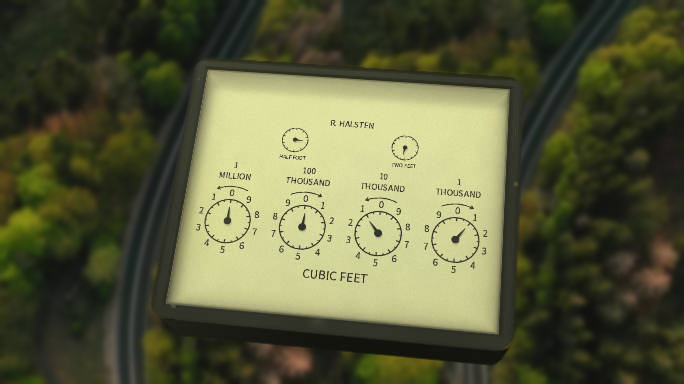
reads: 1100ft³
